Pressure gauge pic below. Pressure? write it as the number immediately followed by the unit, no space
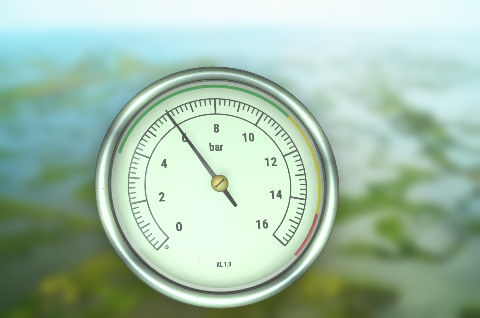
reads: 6bar
